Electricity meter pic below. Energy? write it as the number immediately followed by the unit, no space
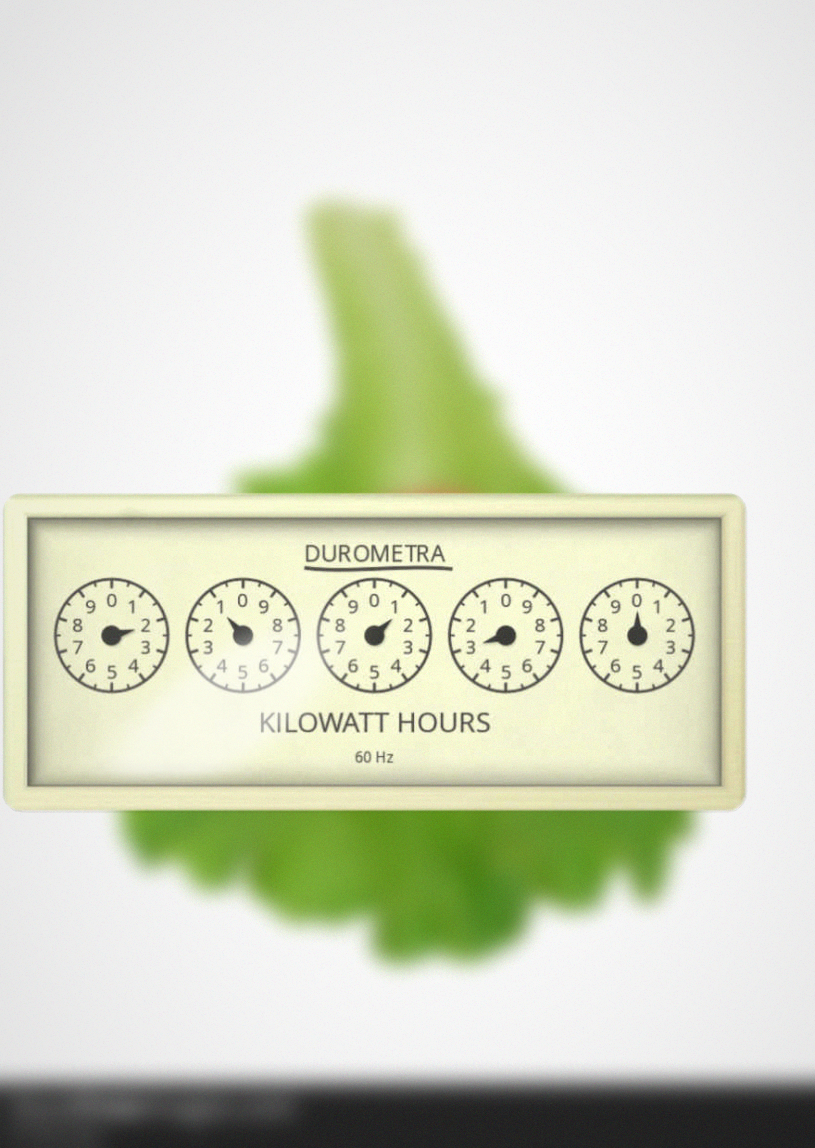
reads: 21130kWh
